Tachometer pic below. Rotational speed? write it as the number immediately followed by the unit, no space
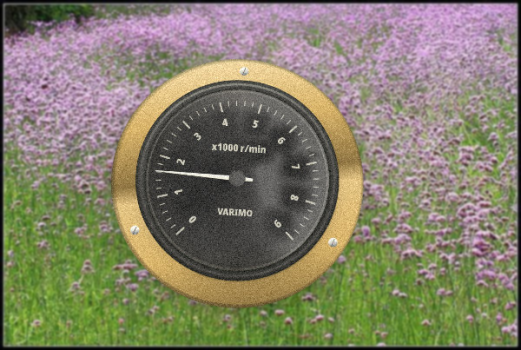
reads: 1600rpm
